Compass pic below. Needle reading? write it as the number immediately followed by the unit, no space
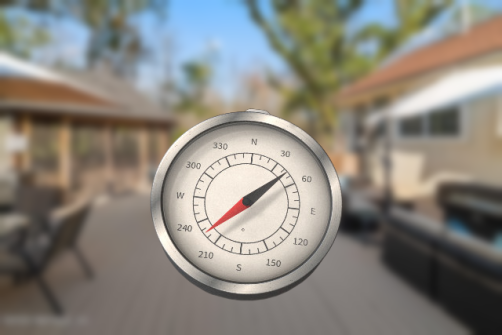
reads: 225°
